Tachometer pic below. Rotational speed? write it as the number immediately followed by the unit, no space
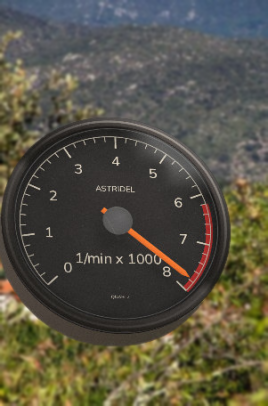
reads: 7800rpm
